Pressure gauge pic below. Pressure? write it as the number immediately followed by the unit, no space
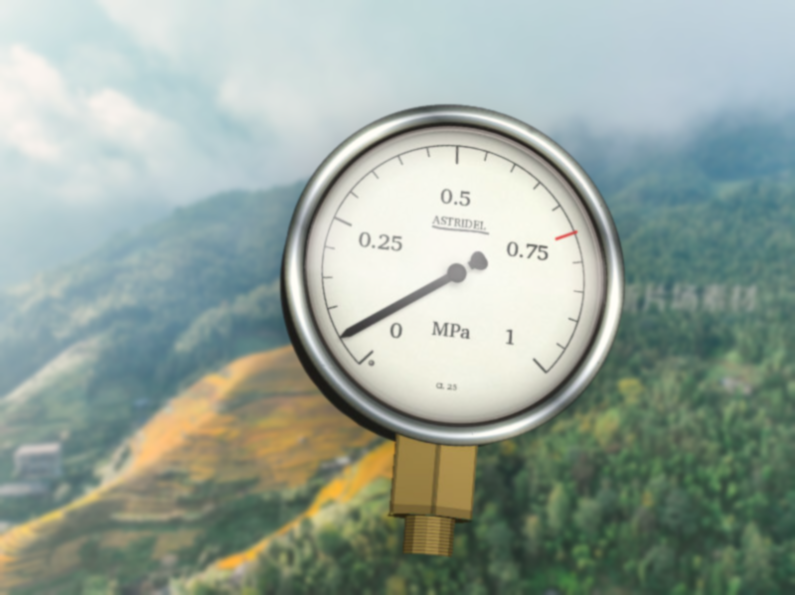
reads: 0.05MPa
